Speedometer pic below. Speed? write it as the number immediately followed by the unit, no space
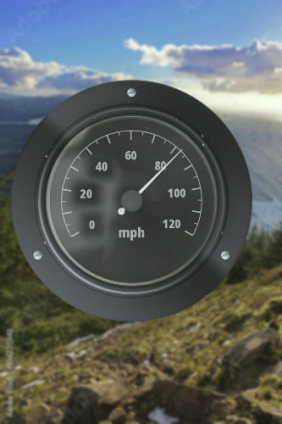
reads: 82.5mph
